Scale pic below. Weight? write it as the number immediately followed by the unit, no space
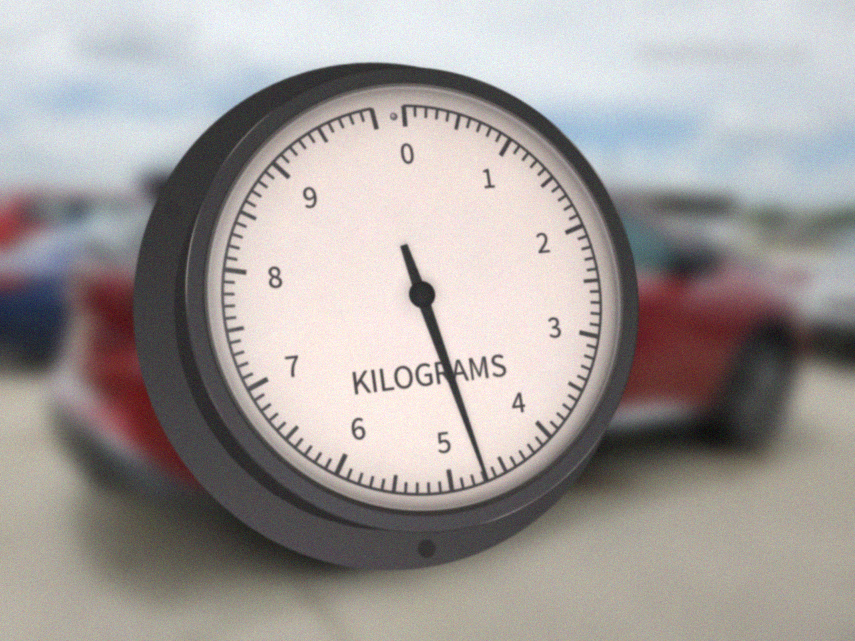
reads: 4.7kg
